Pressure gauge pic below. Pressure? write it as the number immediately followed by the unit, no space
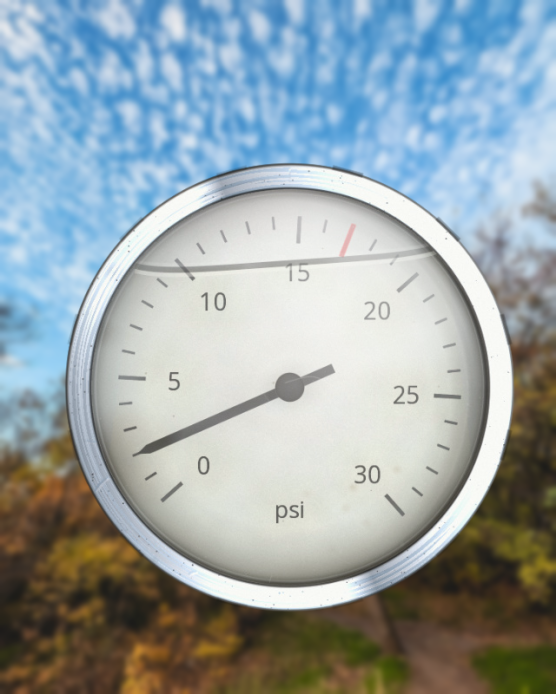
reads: 2psi
